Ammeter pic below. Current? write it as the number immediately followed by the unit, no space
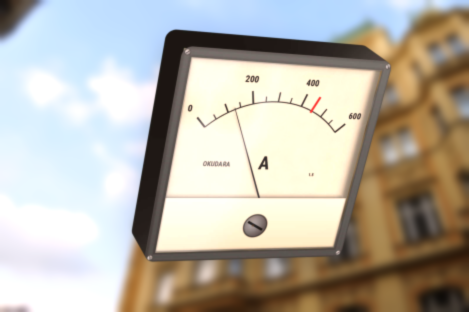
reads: 125A
